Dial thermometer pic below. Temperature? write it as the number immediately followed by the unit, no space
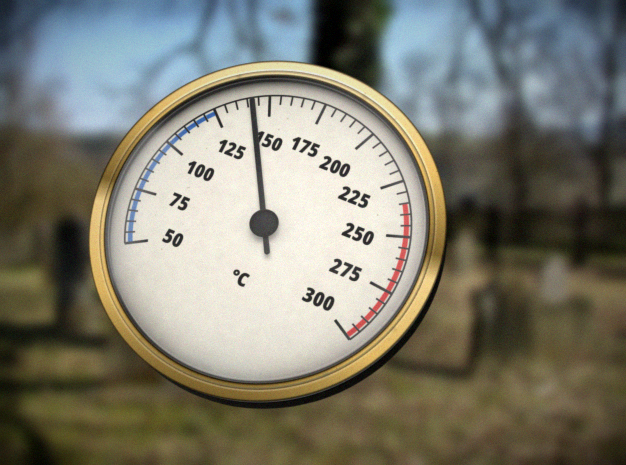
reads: 142.5°C
